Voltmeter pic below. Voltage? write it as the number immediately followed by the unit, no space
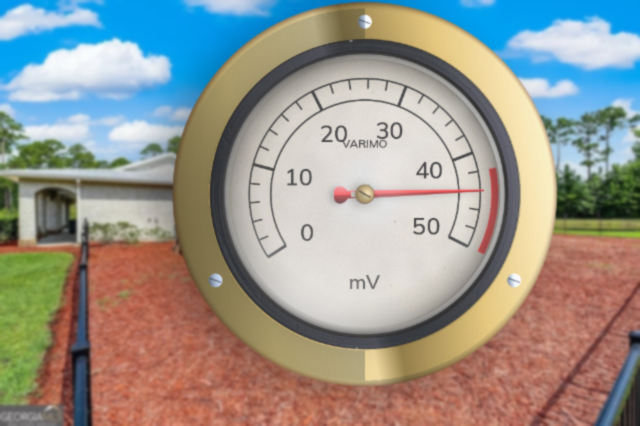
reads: 44mV
